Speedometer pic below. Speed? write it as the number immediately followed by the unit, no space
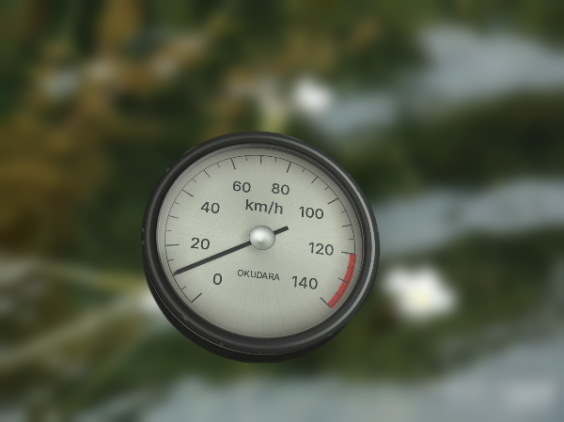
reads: 10km/h
